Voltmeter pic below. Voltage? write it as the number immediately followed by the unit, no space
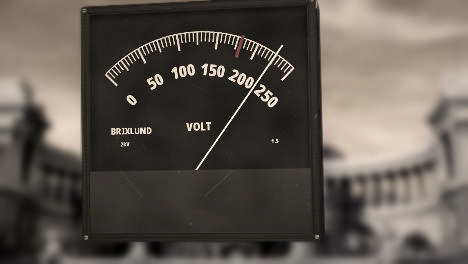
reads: 225V
